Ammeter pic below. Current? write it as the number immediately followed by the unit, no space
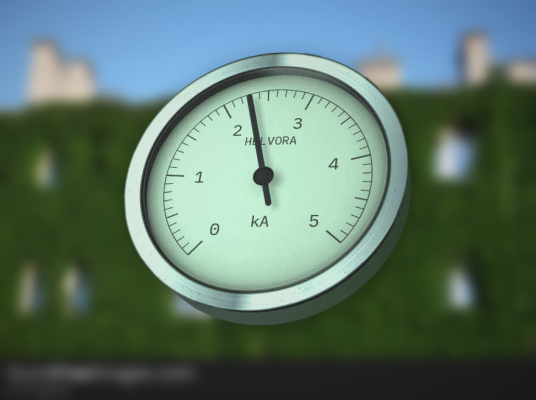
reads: 2.3kA
